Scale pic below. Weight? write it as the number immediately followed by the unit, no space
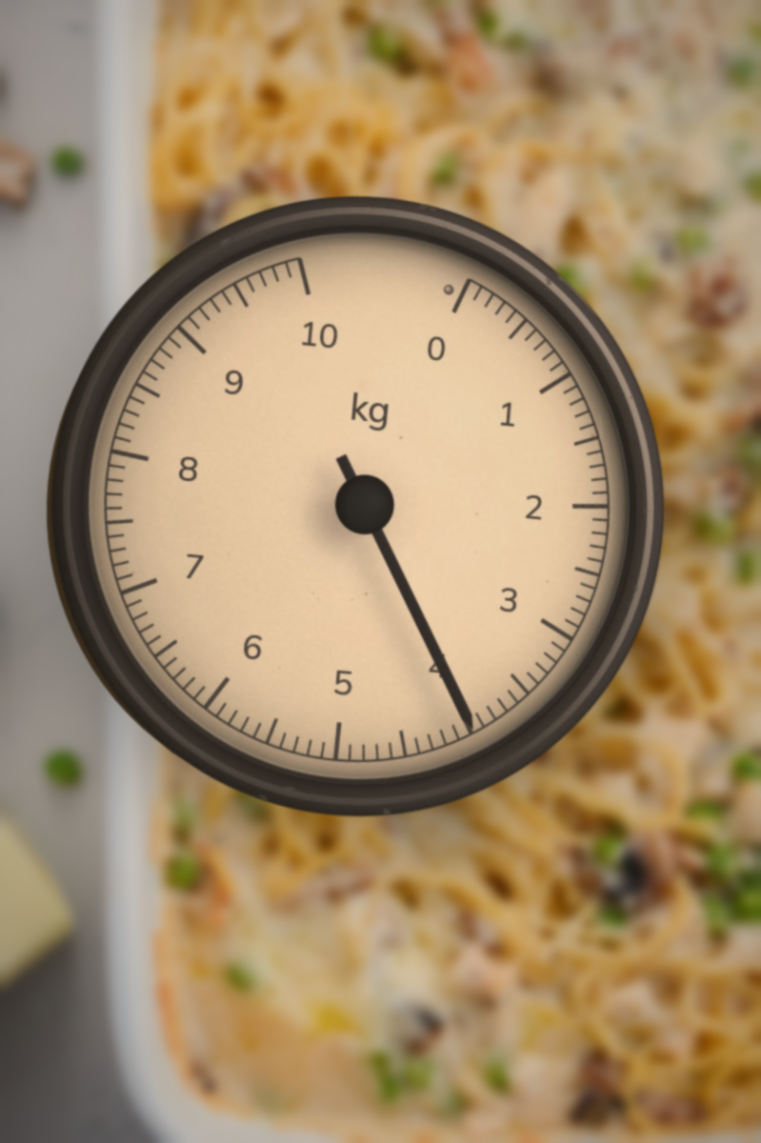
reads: 4kg
